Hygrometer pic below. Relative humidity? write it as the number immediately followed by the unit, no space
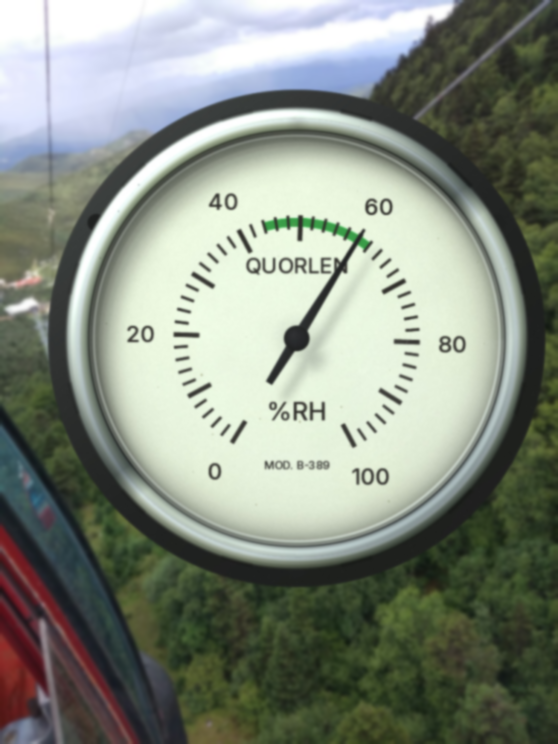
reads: 60%
